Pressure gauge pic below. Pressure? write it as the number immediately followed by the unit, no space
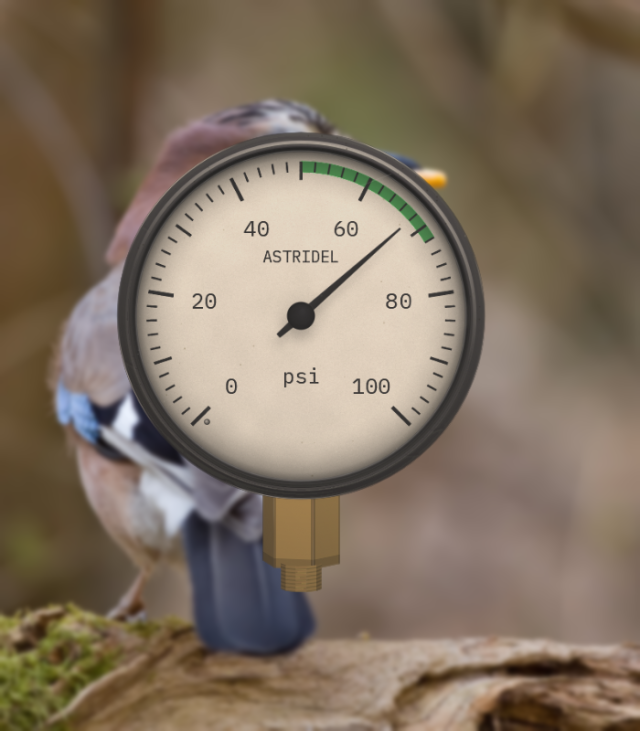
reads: 68psi
